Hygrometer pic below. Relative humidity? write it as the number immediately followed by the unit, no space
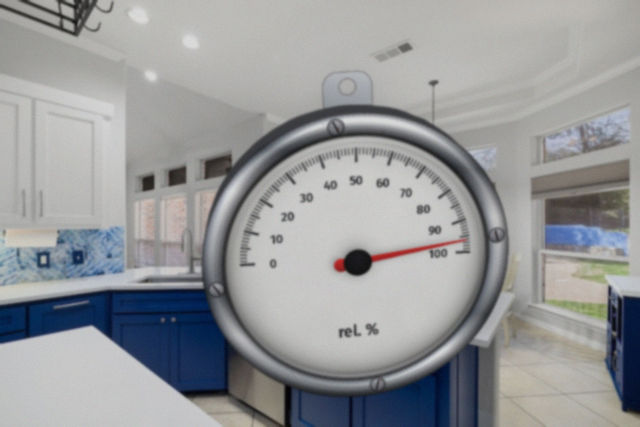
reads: 95%
